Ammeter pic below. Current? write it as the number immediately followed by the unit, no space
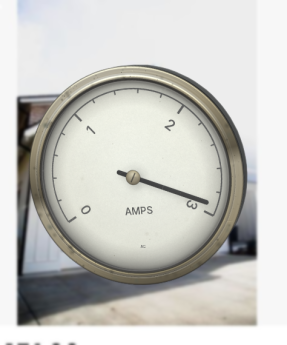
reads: 2.9A
